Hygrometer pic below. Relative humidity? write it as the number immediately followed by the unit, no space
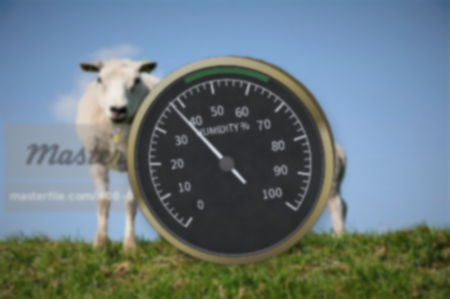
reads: 38%
